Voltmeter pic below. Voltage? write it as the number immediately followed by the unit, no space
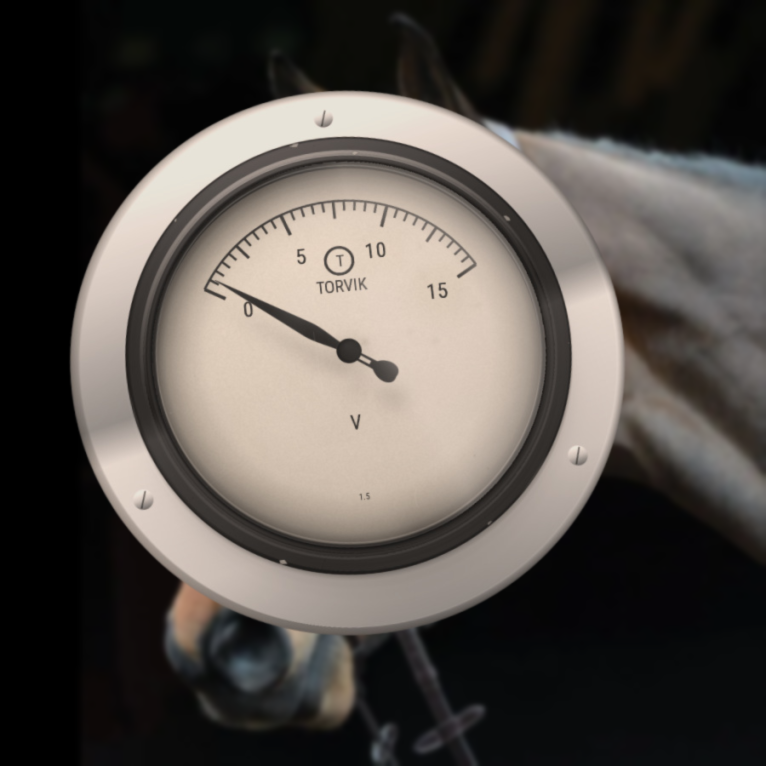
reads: 0.5V
